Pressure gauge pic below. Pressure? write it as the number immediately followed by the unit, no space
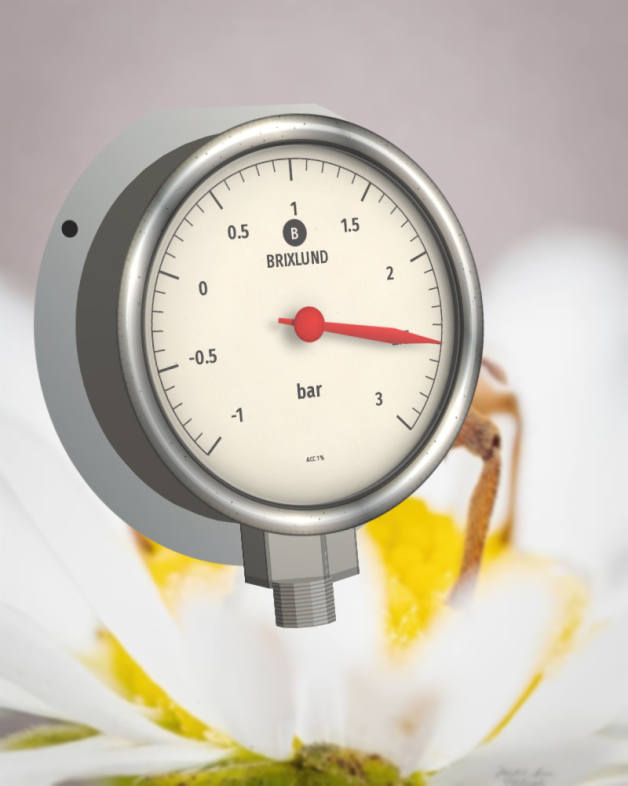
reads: 2.5bar
